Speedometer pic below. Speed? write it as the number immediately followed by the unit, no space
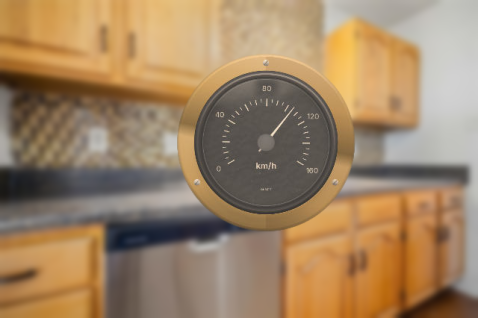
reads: 105km/h
